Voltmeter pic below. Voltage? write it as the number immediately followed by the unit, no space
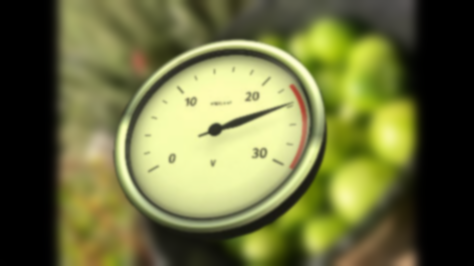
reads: 24V
